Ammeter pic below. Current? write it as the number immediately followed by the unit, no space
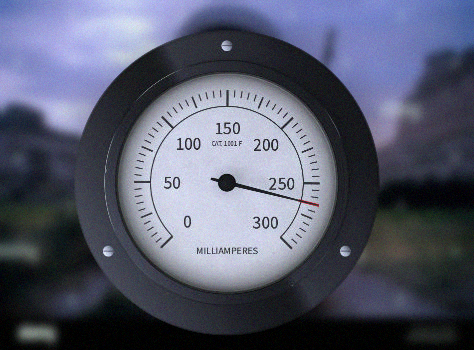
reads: 265mA
